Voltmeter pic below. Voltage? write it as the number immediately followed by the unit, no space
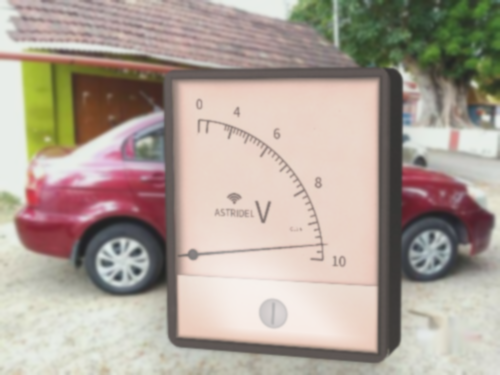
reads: 9.6V
